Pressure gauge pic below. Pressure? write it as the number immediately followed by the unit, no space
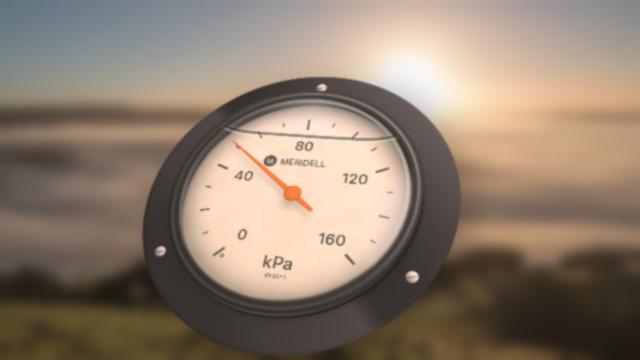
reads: 50kPa
